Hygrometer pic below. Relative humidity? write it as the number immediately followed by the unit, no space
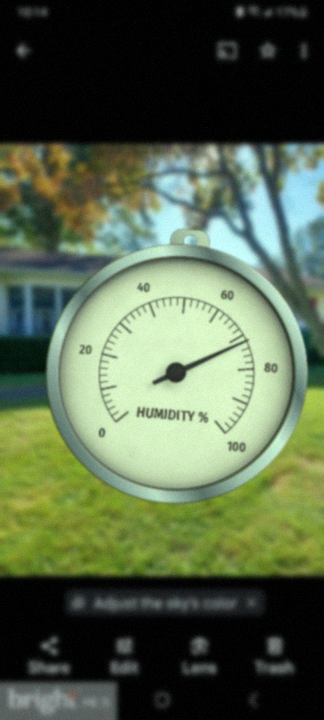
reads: 72%
